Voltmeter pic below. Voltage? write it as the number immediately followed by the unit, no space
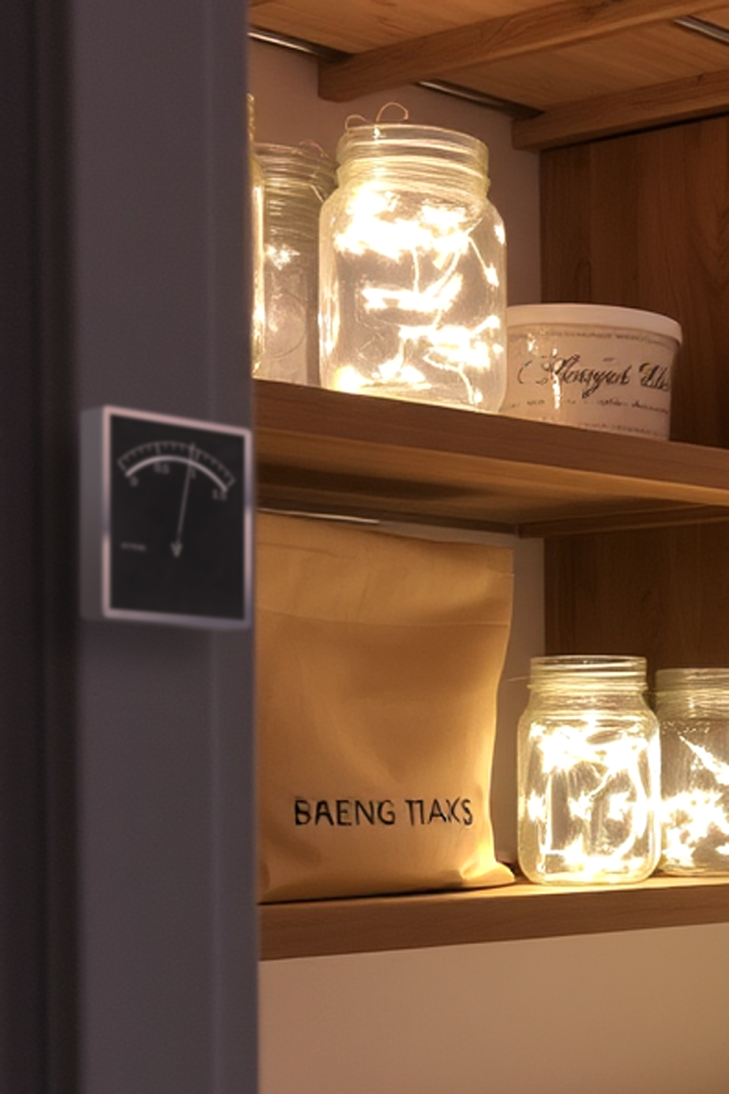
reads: 0.9V
